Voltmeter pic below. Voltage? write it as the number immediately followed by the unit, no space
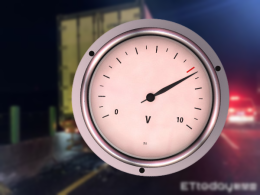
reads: 7.25V
